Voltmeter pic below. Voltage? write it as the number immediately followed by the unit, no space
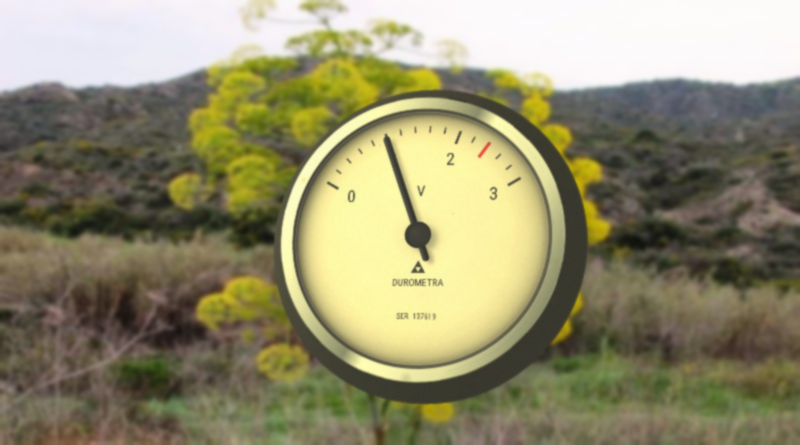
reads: 1V
